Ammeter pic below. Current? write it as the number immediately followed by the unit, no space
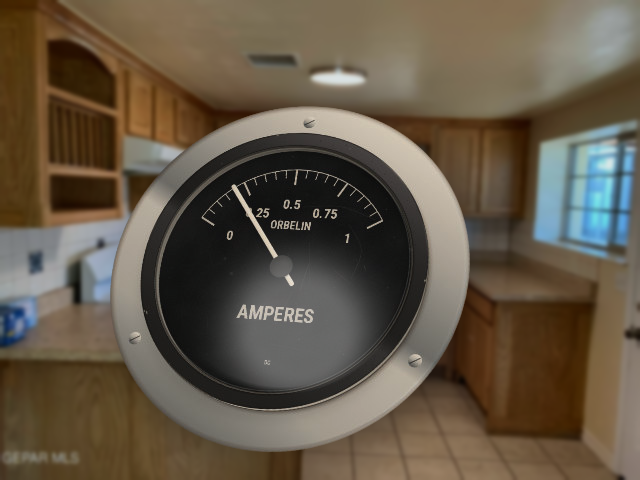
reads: 0.2A
